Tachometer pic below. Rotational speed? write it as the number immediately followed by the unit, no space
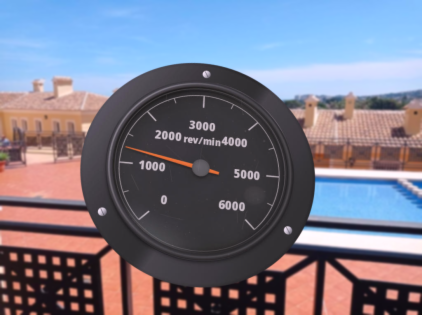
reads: 1250rpm
